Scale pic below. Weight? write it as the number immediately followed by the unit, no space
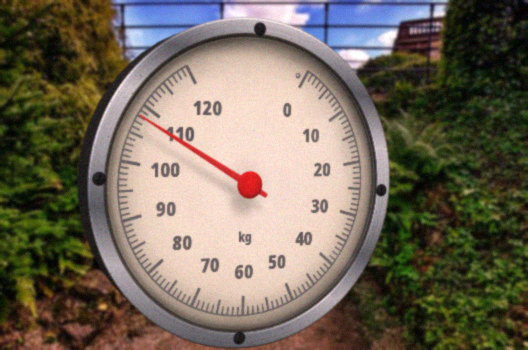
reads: 108kg
